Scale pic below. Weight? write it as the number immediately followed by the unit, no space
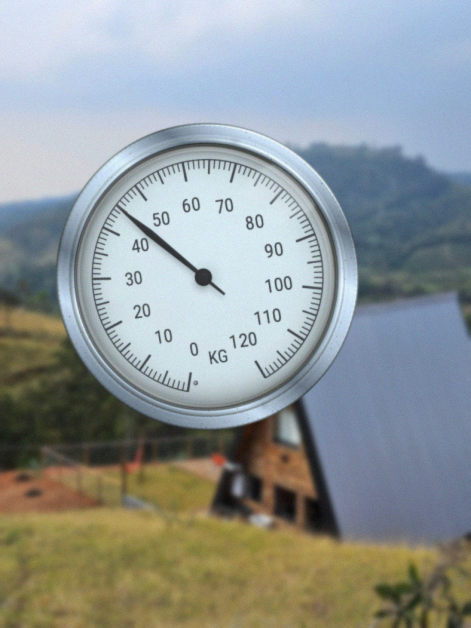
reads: 45kg
